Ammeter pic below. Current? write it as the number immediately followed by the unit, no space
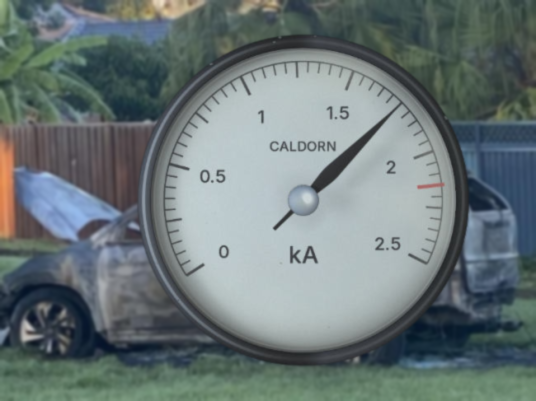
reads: 1.75kA
